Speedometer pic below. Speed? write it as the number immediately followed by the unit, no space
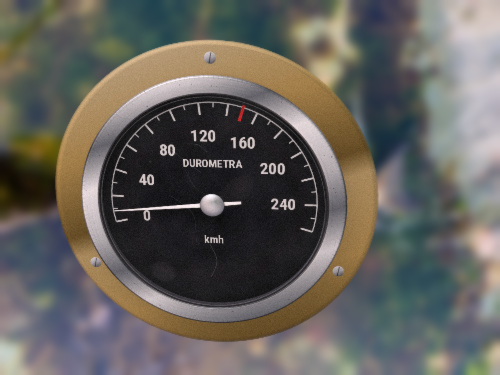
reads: 10km/h
